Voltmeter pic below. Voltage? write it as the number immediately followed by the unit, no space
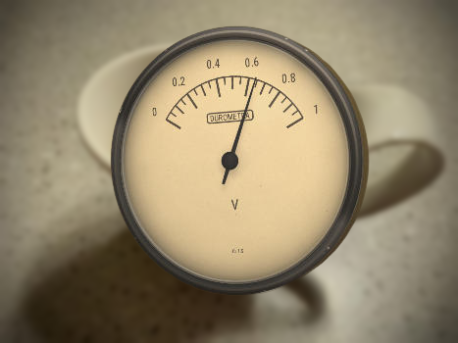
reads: 0.65V
